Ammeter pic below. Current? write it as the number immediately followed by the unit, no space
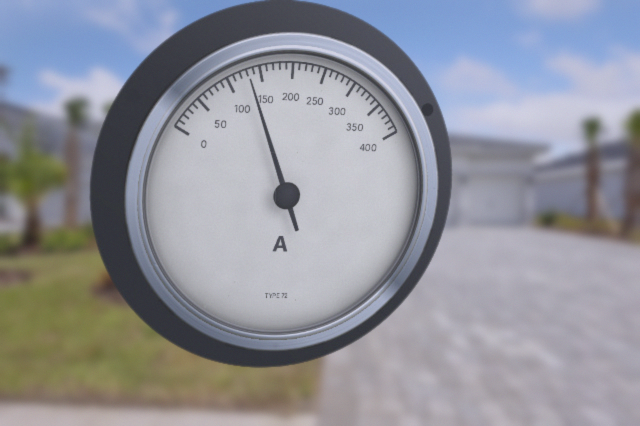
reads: 130A
